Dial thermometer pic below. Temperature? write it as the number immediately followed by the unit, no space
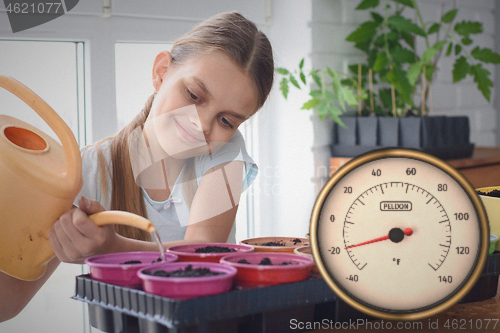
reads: -20°F
